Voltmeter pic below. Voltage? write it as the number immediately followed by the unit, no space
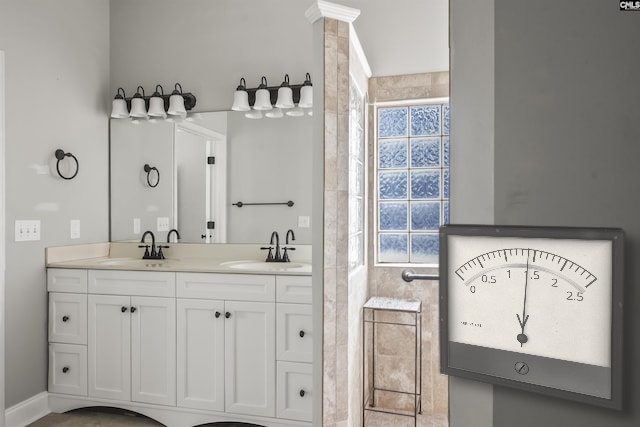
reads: 1.4V
